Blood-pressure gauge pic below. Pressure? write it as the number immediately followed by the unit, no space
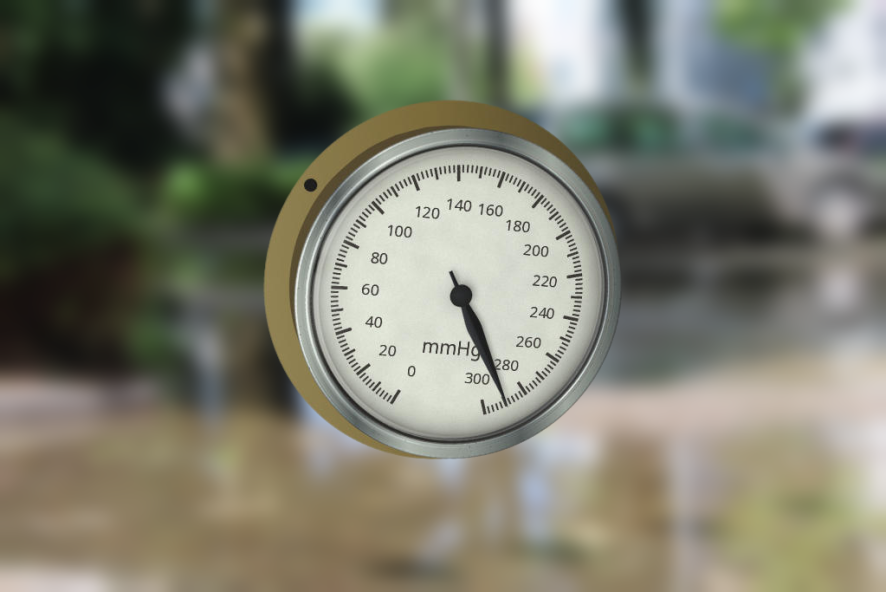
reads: 290mmHg
